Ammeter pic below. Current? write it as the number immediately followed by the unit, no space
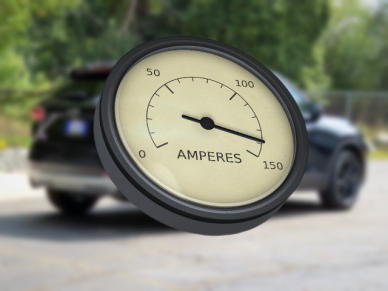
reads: 140A
